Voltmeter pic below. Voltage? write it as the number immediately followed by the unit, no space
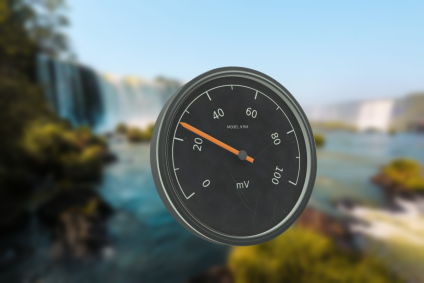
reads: 25mV
